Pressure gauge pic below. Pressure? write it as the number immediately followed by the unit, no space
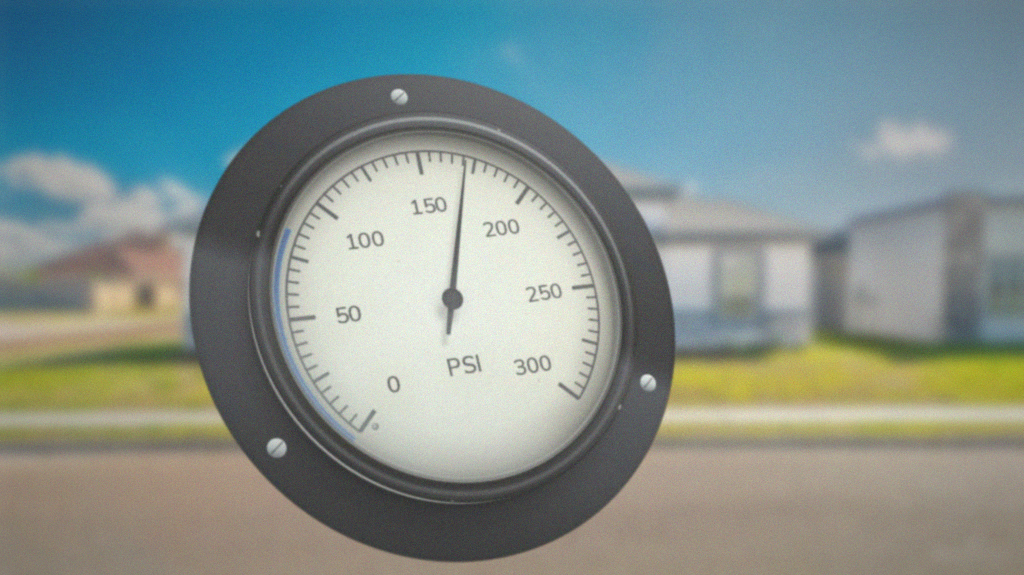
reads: 170psi
